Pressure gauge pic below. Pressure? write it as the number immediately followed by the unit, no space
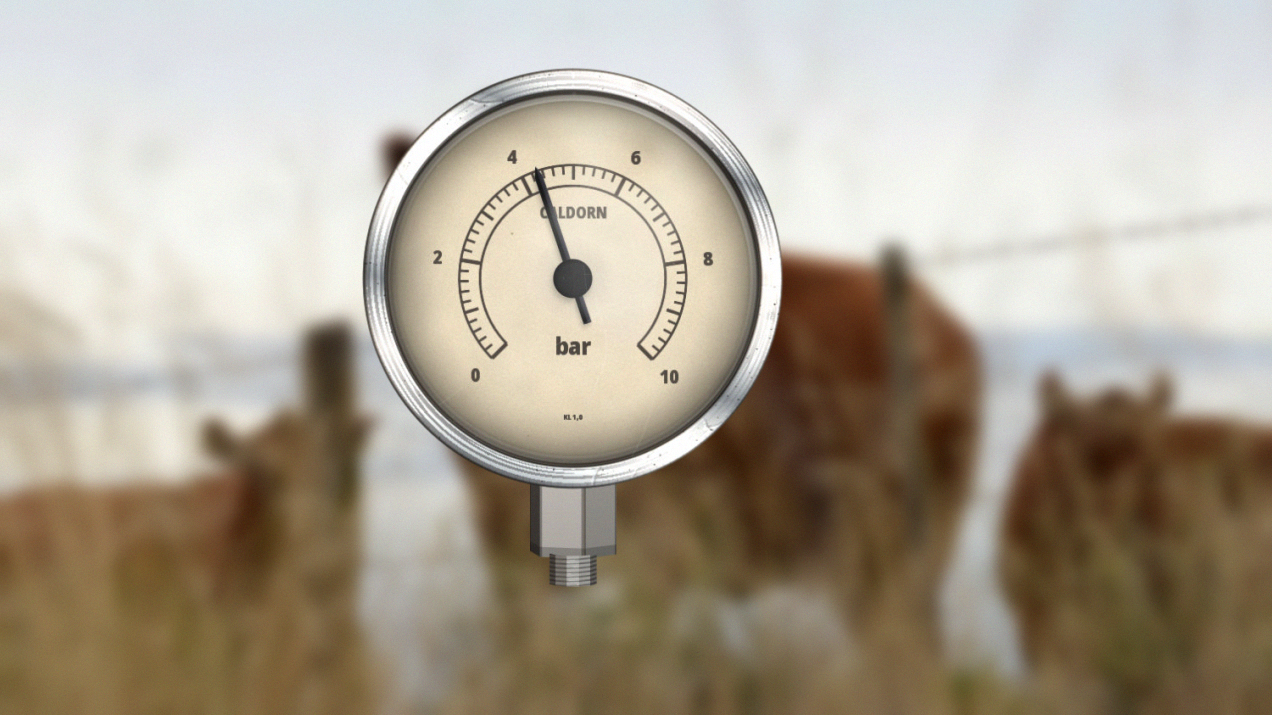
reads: 4.3bar
